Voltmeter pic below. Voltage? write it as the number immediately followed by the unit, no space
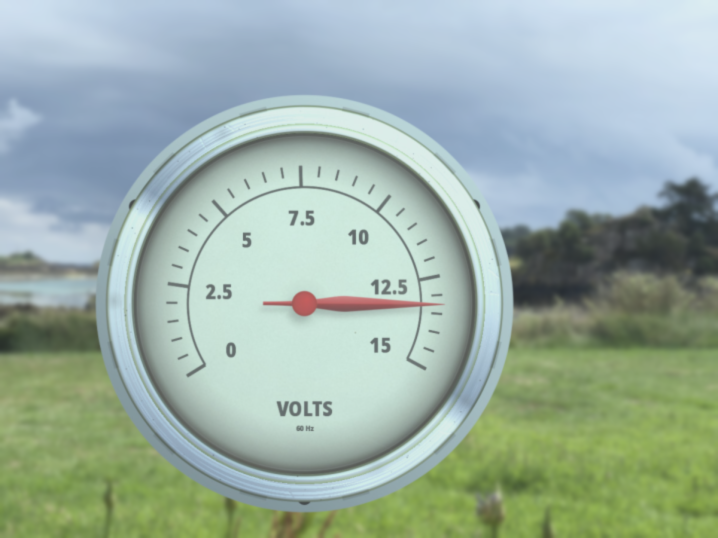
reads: 13.25V
